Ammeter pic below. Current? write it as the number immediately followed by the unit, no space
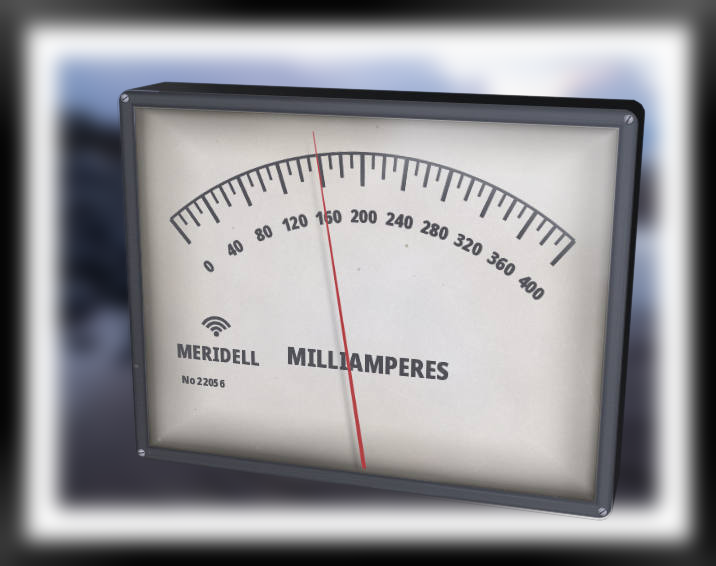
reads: 160mA
